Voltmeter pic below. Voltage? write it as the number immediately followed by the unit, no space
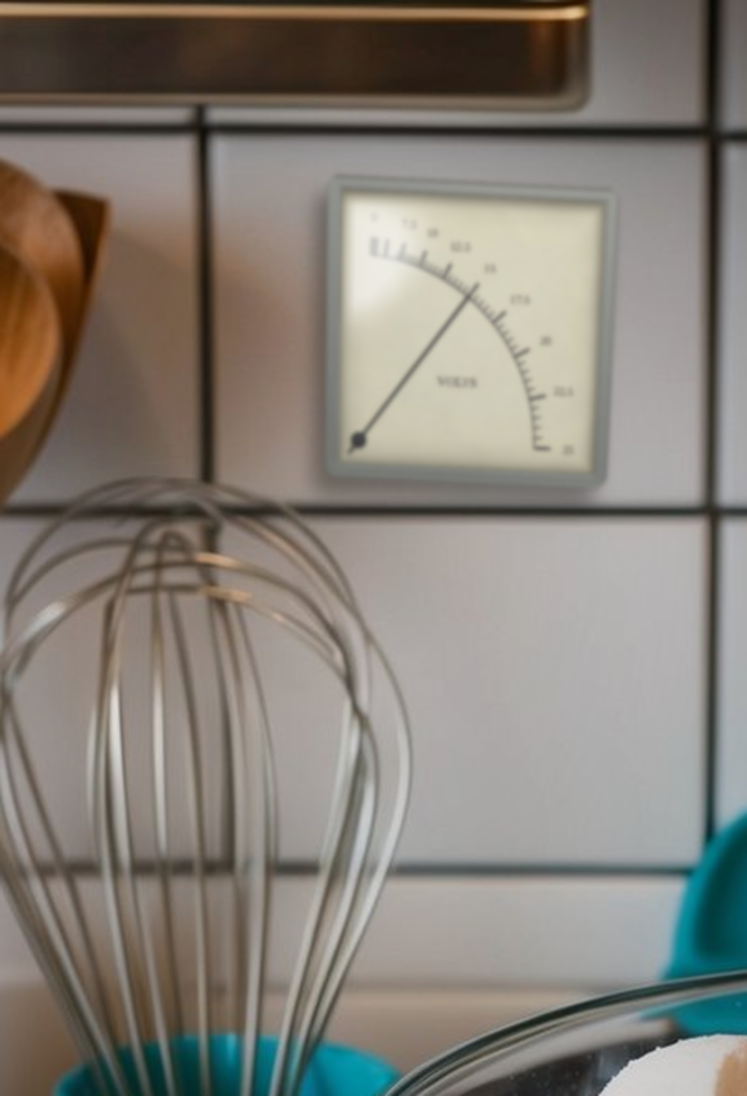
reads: 15V
